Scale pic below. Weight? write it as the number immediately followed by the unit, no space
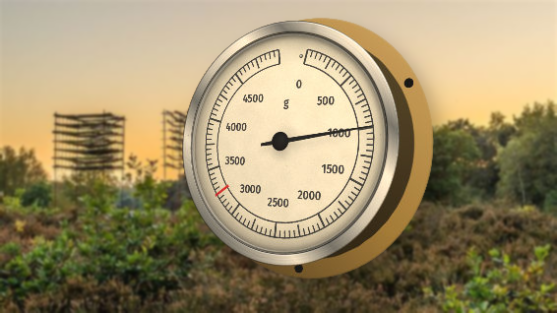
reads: 1000g
